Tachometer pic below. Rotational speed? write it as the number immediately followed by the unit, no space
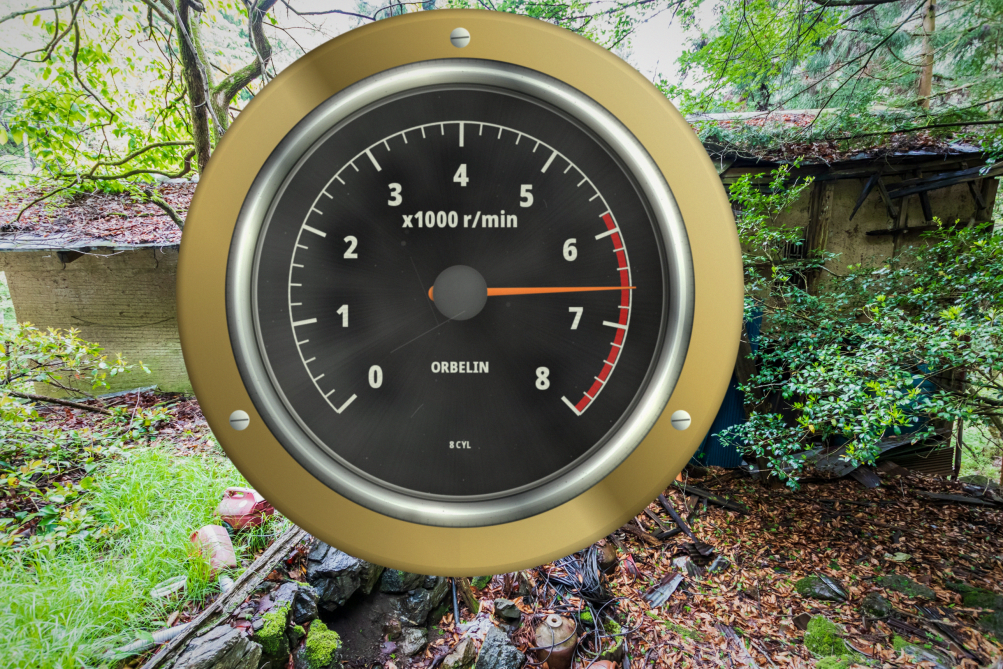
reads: 6600rpm
